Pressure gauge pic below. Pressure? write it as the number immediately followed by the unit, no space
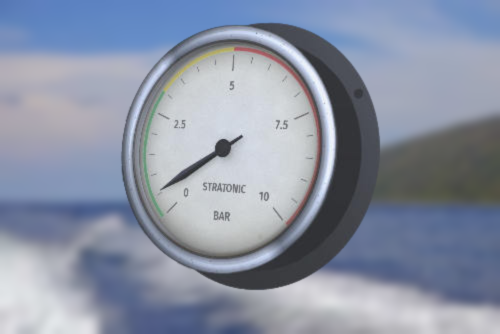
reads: 0.5bar
